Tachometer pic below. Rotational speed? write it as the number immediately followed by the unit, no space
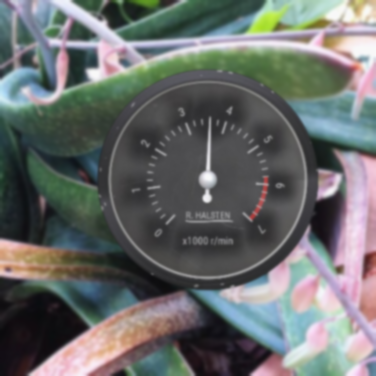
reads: 3600rpm
